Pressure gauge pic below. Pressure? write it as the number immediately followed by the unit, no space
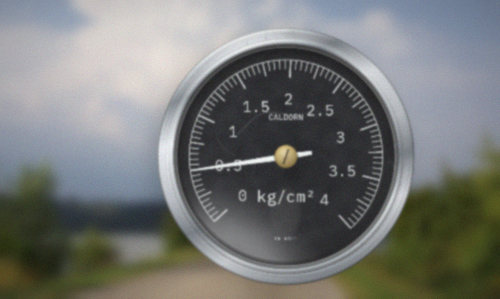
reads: 0.5kg/cm²
